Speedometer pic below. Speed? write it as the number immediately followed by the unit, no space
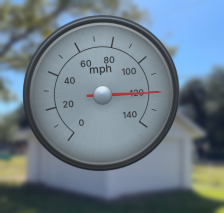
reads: 120mph
